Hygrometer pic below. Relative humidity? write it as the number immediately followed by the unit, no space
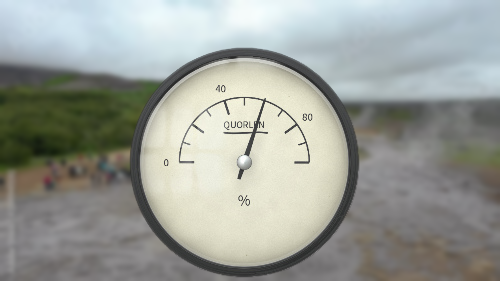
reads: 60%
